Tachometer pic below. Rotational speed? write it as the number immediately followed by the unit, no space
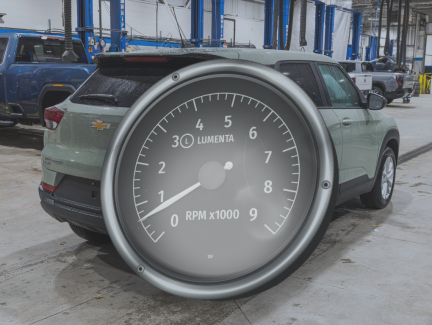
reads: 600rpm
